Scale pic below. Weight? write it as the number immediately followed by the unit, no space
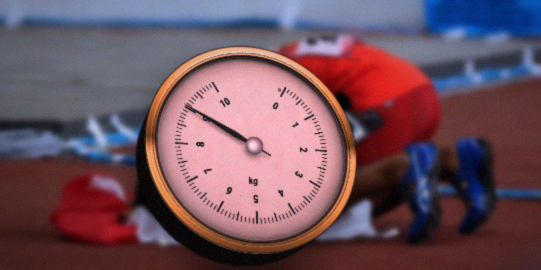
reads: 9kg
